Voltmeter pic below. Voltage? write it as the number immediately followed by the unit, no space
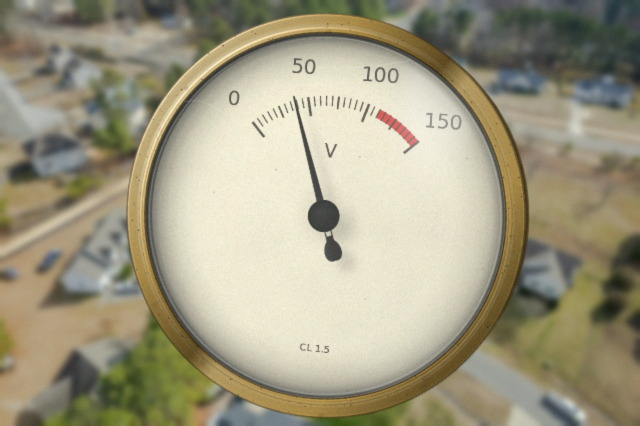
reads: 40V
